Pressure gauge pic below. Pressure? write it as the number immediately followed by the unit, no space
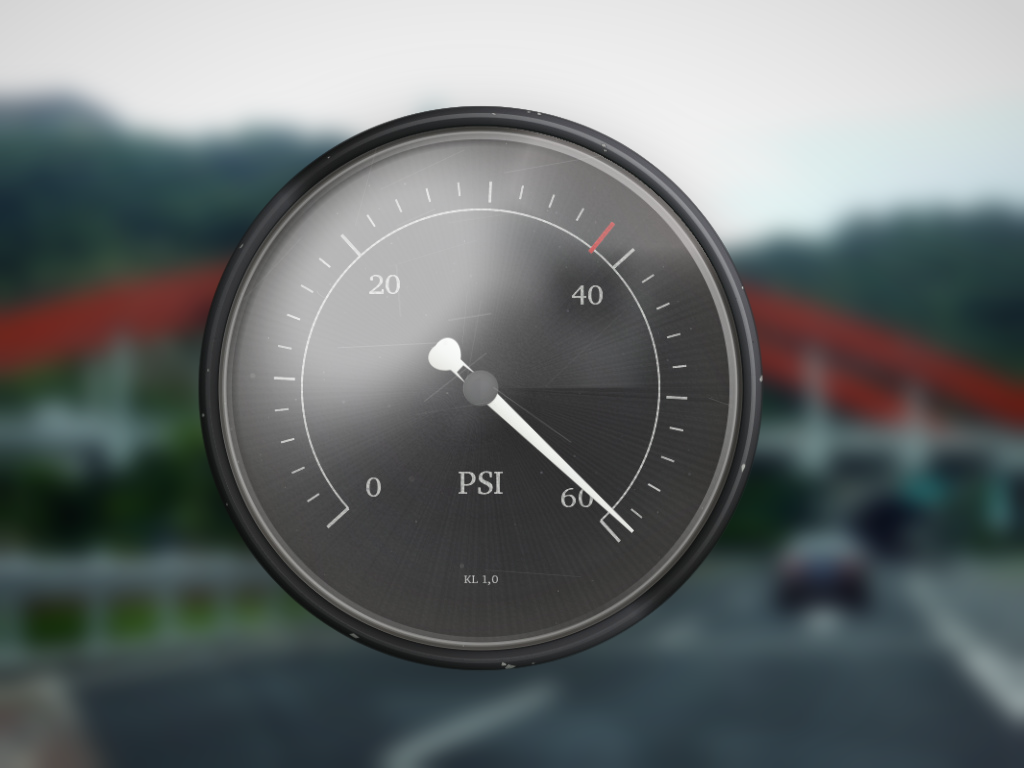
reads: 59psi
